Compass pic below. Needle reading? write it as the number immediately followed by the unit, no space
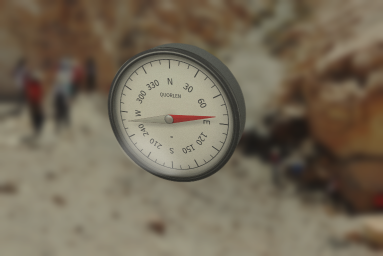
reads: 80°
